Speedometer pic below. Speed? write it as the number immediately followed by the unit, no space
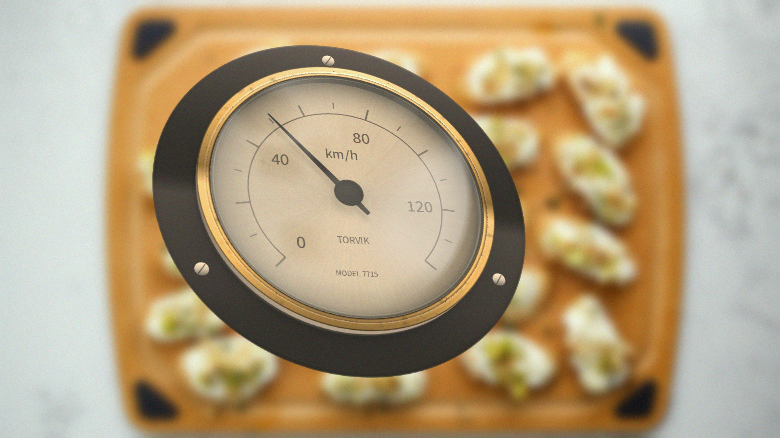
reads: 50km/h
